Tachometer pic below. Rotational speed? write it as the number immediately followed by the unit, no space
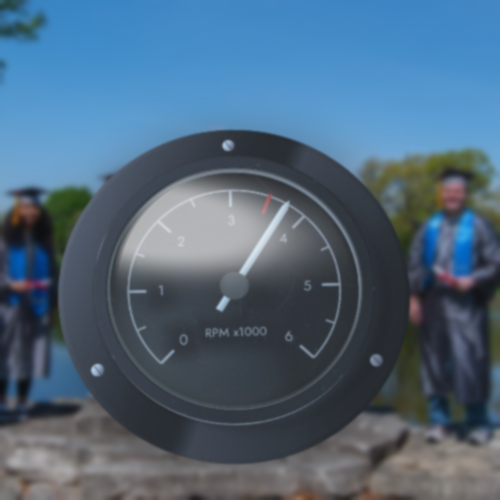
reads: 3750rpm
